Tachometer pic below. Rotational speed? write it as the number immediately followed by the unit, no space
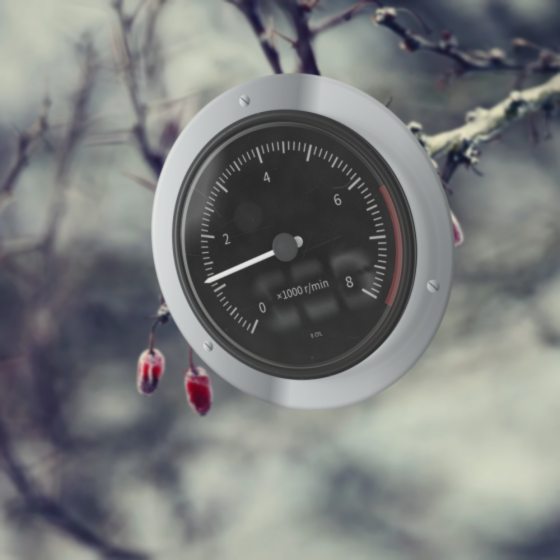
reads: 1200rpm
